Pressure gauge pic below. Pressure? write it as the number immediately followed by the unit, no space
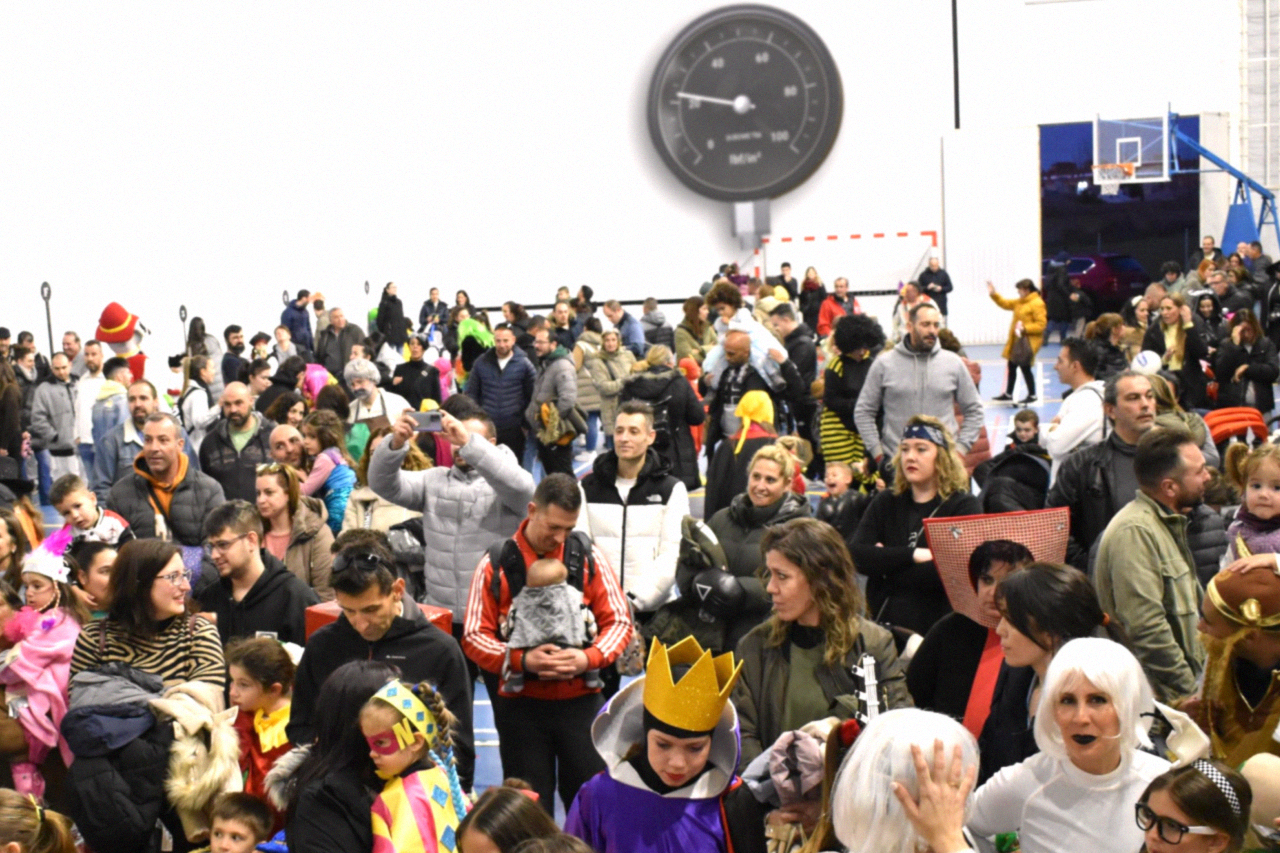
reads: 22.5psi
